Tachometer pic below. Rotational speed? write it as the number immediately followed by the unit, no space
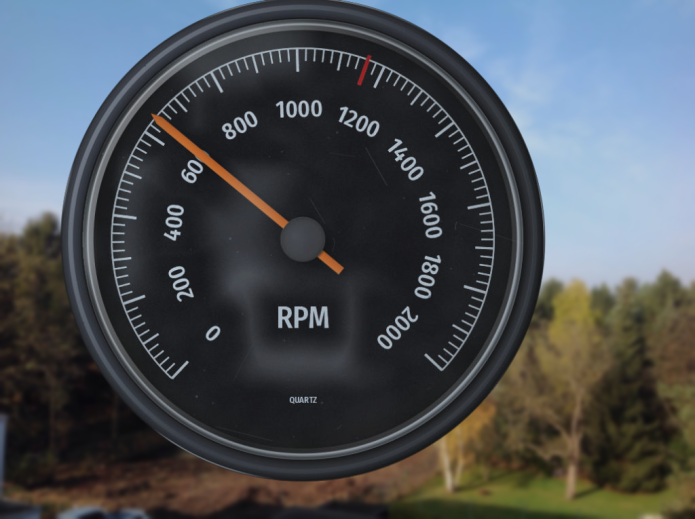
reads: 640rpm
